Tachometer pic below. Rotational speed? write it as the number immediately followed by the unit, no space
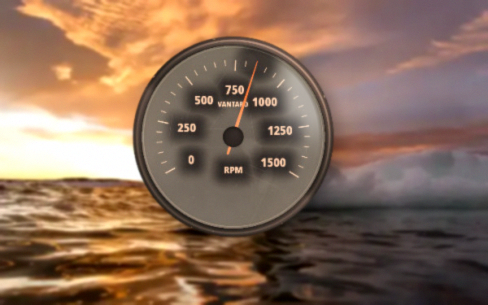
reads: 850rpm
